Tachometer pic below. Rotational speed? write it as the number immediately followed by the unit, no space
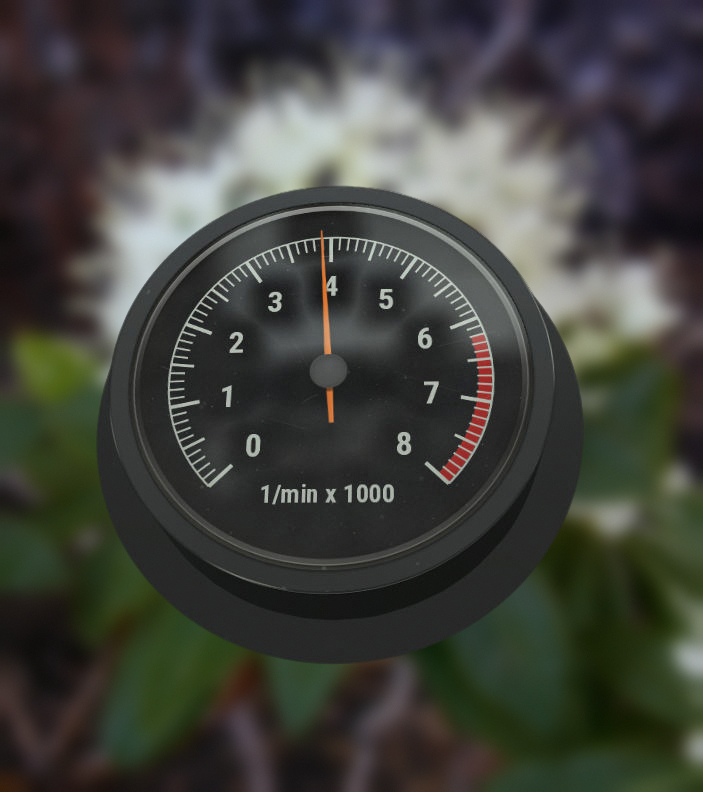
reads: 3900rpm
